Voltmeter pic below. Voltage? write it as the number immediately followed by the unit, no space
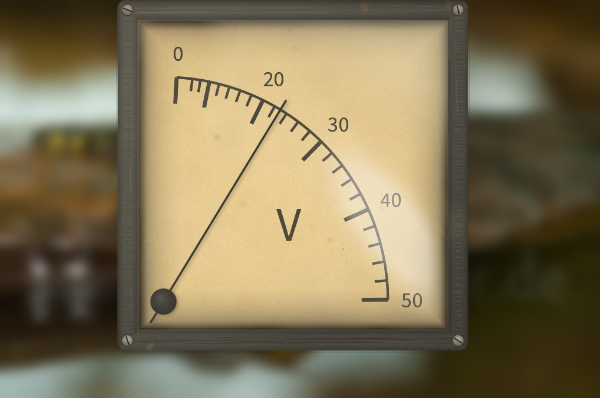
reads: 23V
